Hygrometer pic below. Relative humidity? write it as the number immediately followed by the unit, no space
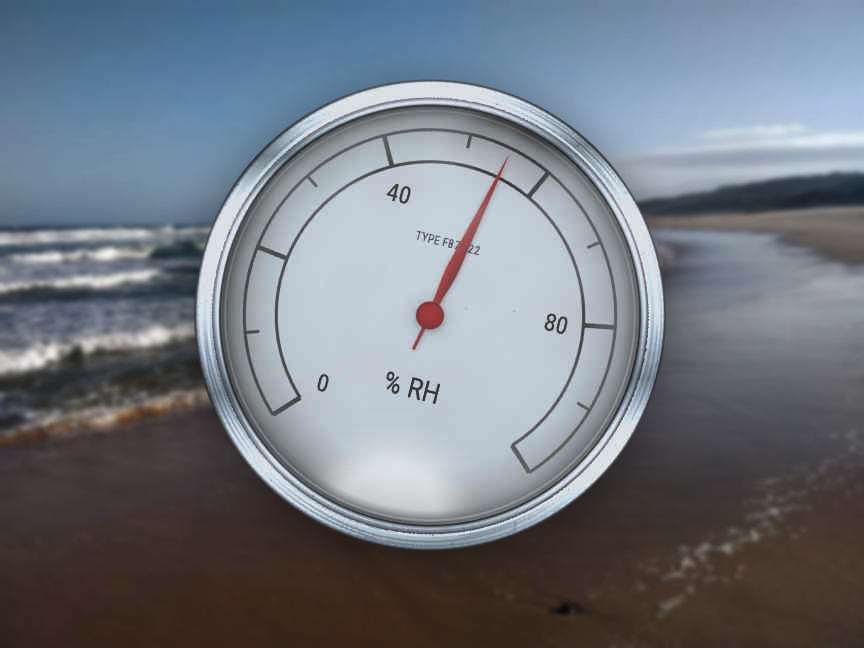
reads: 55%
